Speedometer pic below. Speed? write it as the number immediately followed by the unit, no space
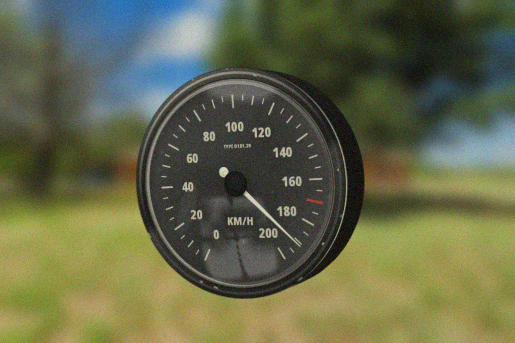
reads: 190km/h
